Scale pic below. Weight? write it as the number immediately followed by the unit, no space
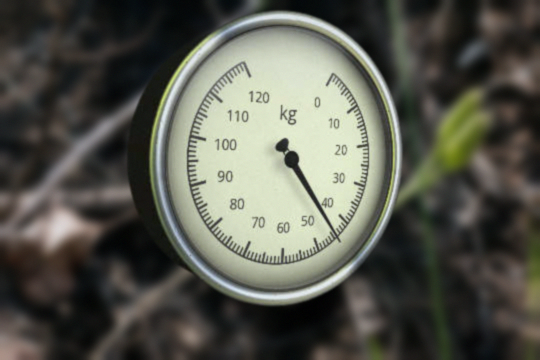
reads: 45kg
